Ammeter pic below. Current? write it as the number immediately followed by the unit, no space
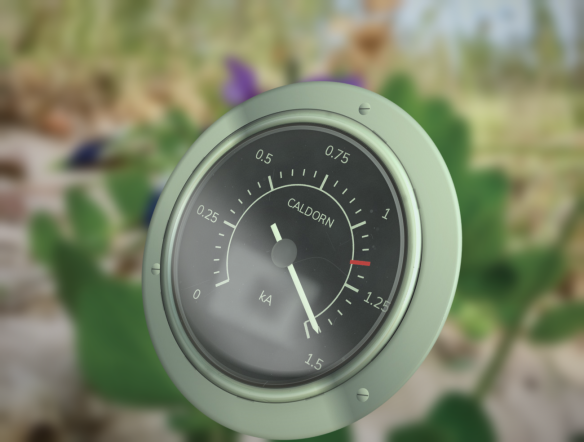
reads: 1.45kA
